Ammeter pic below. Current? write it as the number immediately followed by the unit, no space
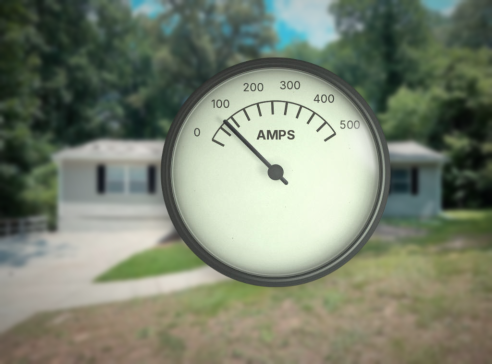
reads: 75A
